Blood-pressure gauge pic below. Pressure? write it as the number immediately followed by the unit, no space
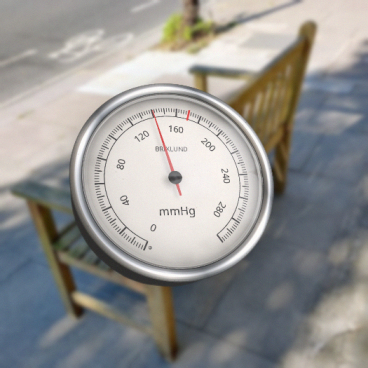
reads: 140mmHg
